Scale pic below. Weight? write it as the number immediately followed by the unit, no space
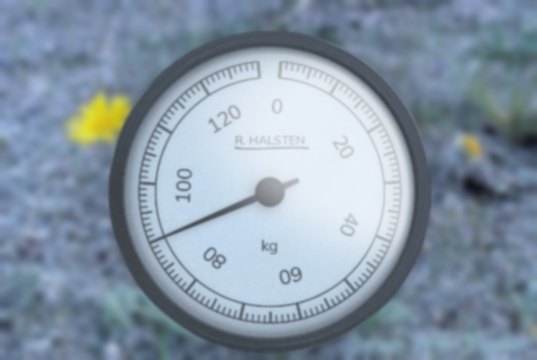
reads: 90kg
